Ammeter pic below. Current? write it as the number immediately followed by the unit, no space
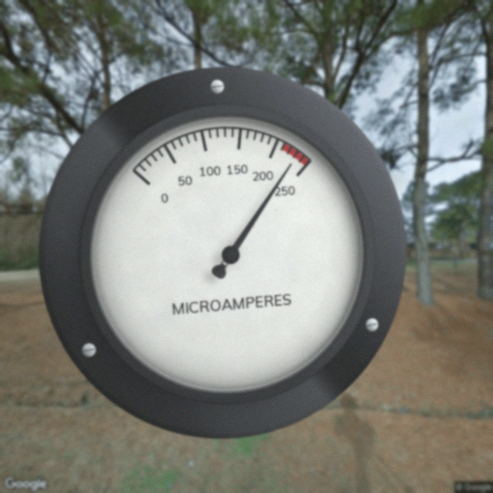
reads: 230µA
